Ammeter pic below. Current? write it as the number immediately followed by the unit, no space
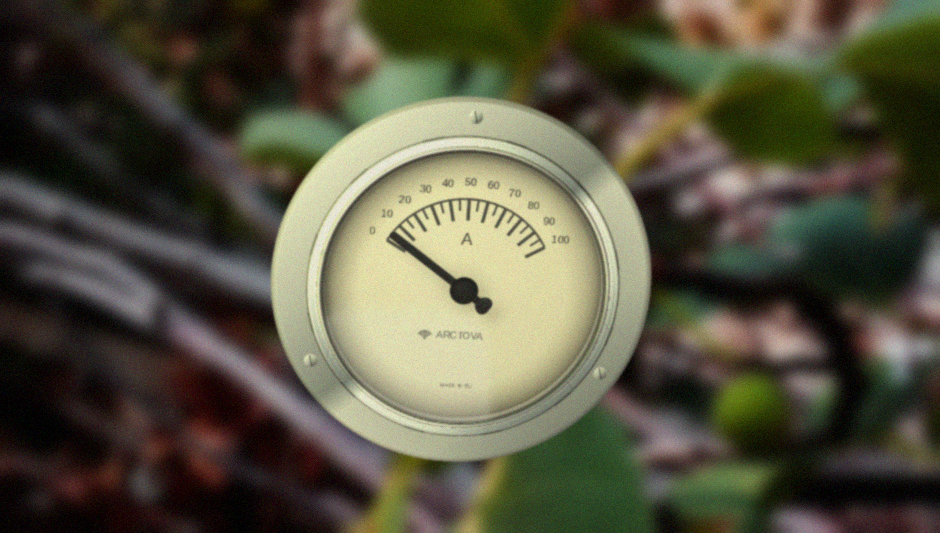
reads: 5A
